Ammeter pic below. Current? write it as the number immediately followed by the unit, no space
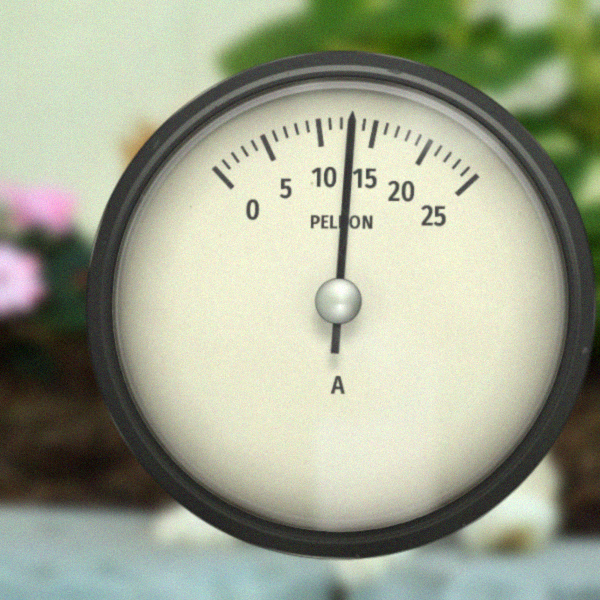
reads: 13A
